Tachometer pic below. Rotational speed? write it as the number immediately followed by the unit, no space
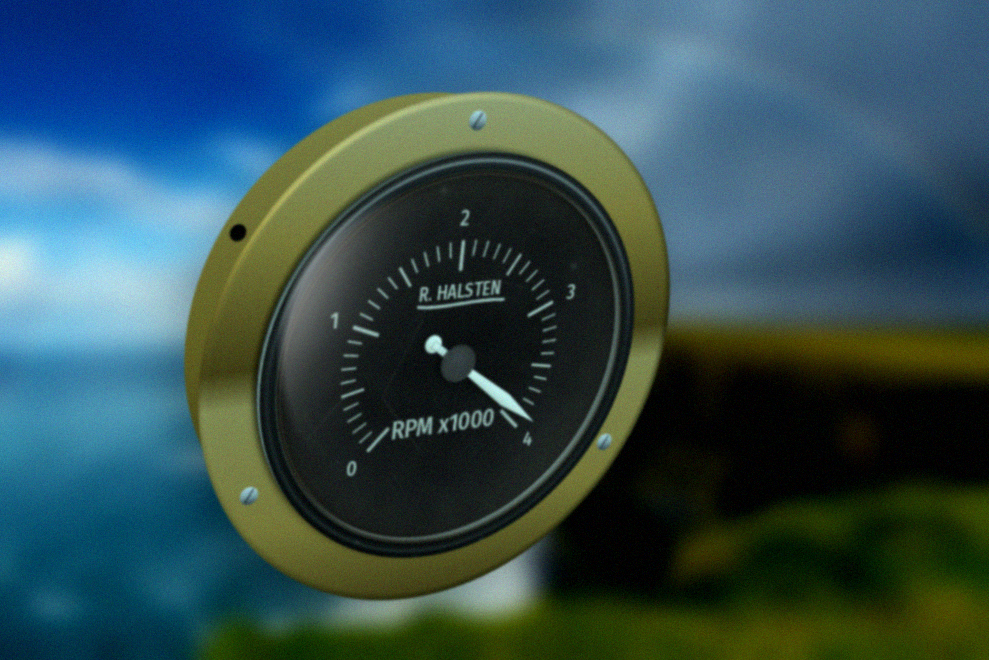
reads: 3900rpm
